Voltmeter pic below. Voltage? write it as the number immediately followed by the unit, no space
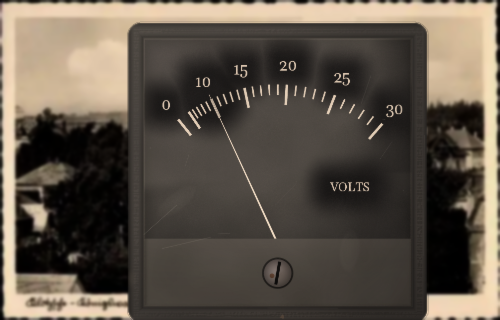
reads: 10V
